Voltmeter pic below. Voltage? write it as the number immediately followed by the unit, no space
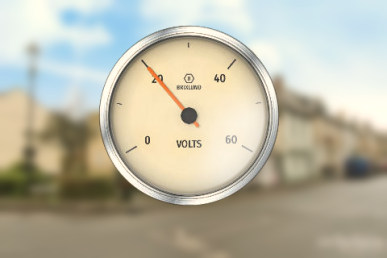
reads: 20V
